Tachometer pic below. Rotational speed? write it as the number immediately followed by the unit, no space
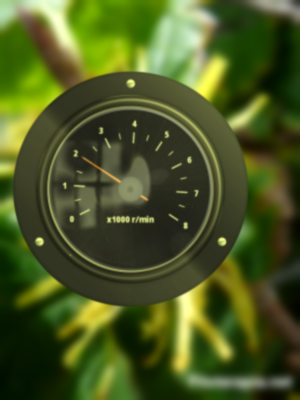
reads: 2000rpm
